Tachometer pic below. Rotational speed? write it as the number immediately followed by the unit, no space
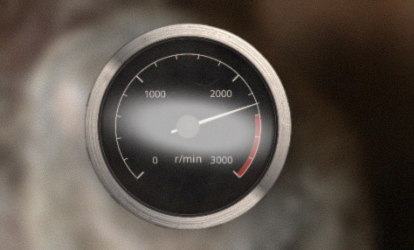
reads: 2300rpm
